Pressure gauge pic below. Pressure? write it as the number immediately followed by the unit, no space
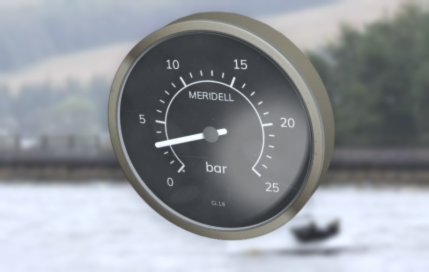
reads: 3bar
